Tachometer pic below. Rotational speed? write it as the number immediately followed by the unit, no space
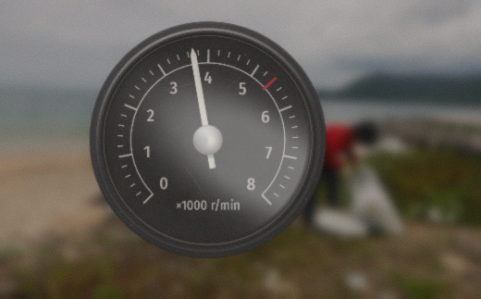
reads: 3700rpm
